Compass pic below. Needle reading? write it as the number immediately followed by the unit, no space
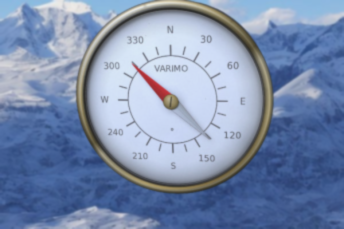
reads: 315°
